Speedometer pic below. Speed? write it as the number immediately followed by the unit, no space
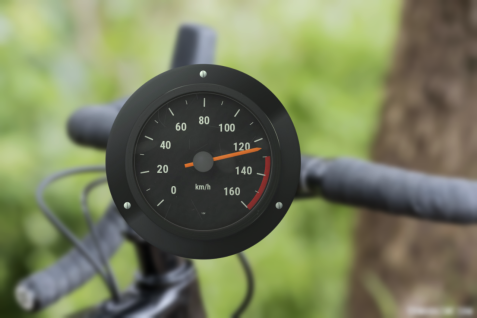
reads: 125km/h
